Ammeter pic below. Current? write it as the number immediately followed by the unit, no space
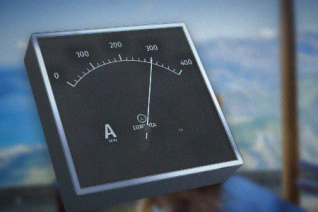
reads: 300A
